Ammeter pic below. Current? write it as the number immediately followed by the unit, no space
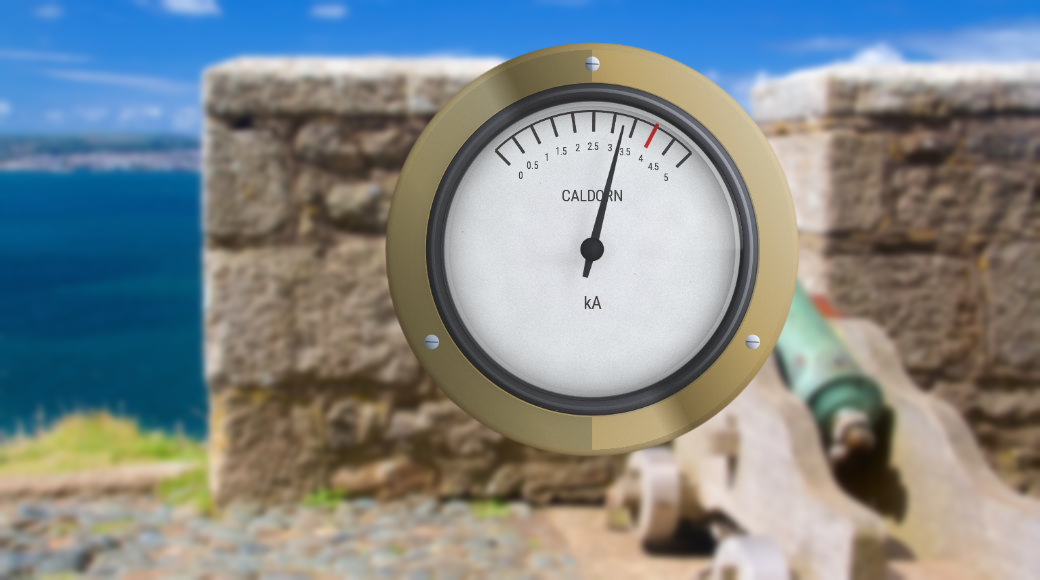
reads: 3.25kA
